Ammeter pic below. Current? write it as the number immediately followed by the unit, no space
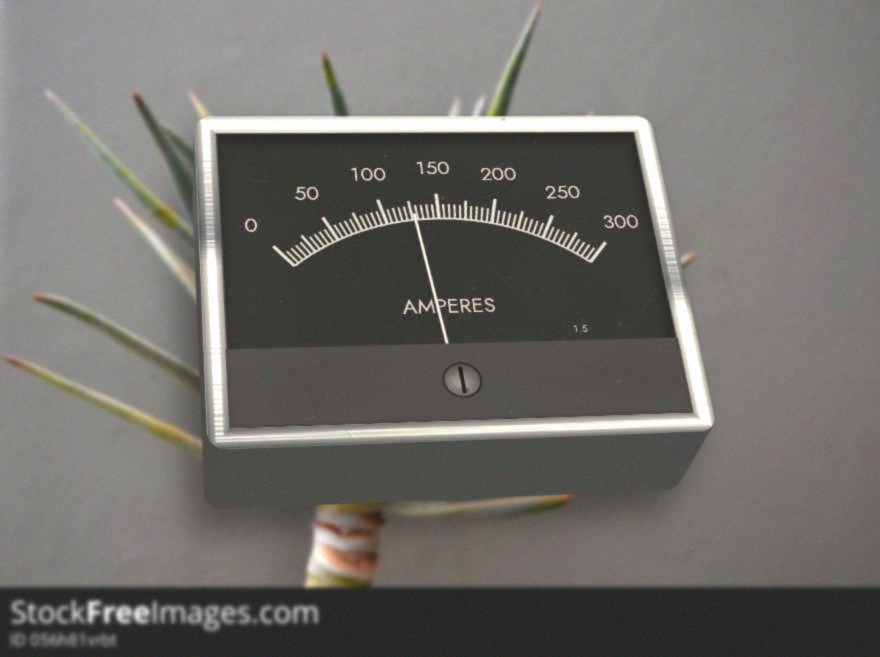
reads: 125A
